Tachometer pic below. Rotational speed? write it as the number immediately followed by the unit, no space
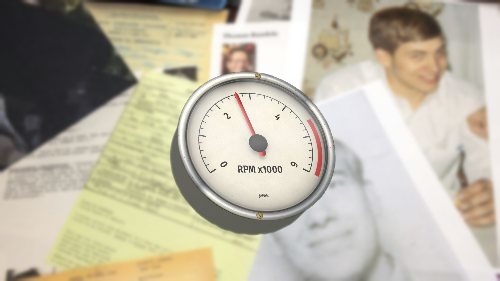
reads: 2600rpm
